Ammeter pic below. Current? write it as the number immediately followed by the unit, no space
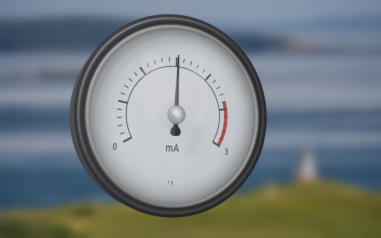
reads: 1.5mA
